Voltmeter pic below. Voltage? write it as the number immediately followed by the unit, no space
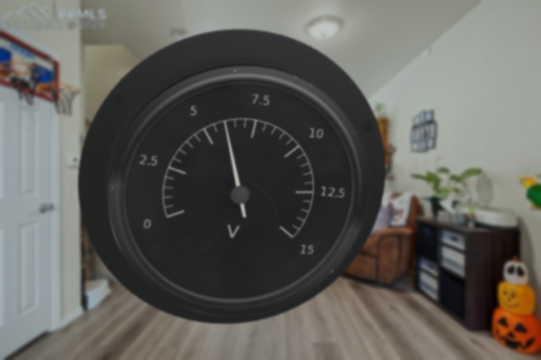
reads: 6V
